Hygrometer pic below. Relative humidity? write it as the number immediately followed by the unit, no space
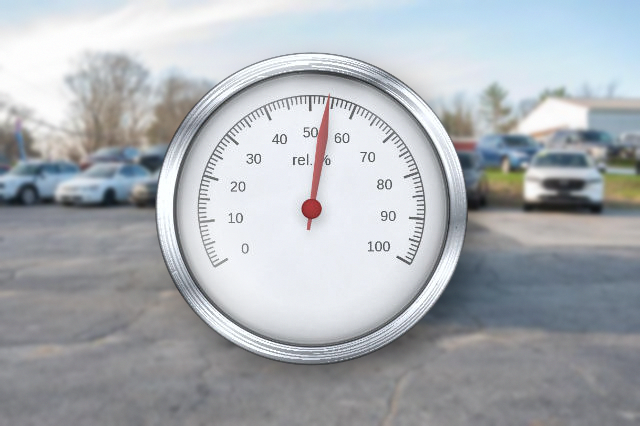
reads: 54%
